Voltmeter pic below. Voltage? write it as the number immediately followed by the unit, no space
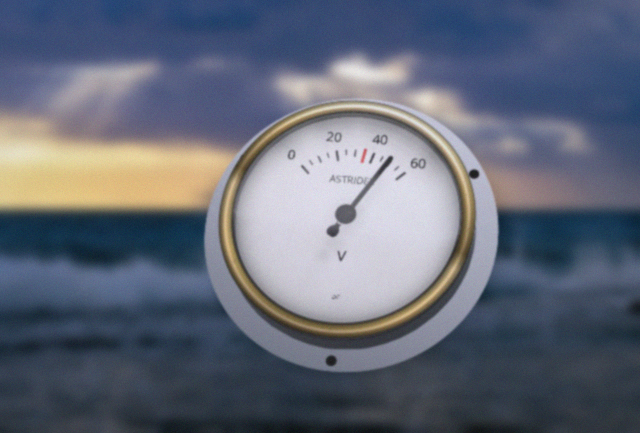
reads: 50V
